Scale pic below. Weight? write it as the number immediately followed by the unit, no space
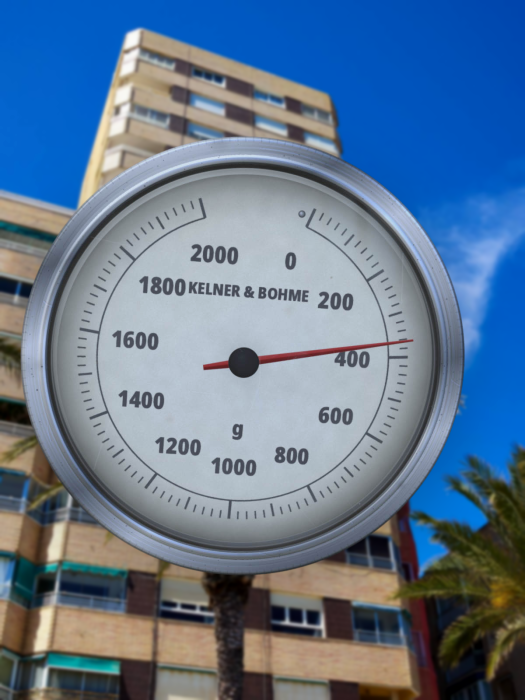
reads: 360g
